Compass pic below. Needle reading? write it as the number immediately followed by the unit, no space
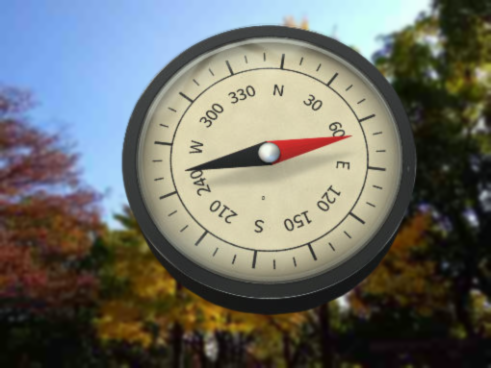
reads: 70°
